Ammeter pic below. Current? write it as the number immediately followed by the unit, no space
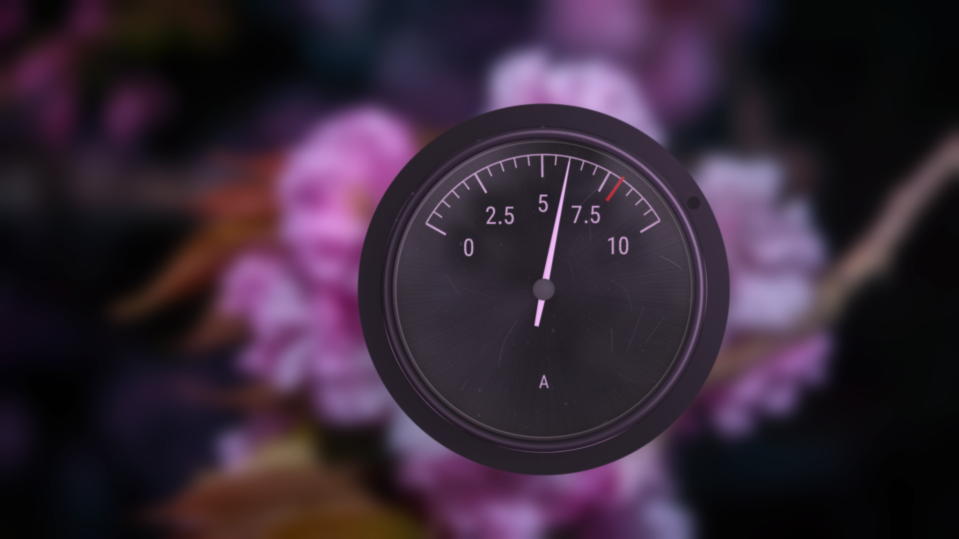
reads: 6A
